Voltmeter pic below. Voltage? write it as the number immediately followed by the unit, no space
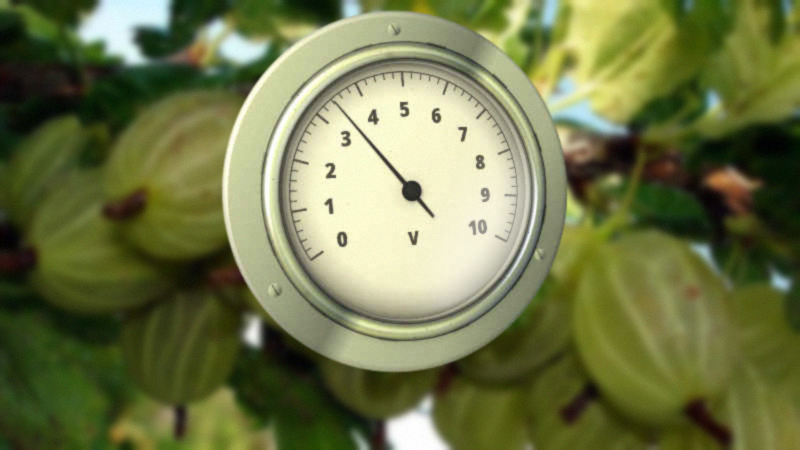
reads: 3.4V
